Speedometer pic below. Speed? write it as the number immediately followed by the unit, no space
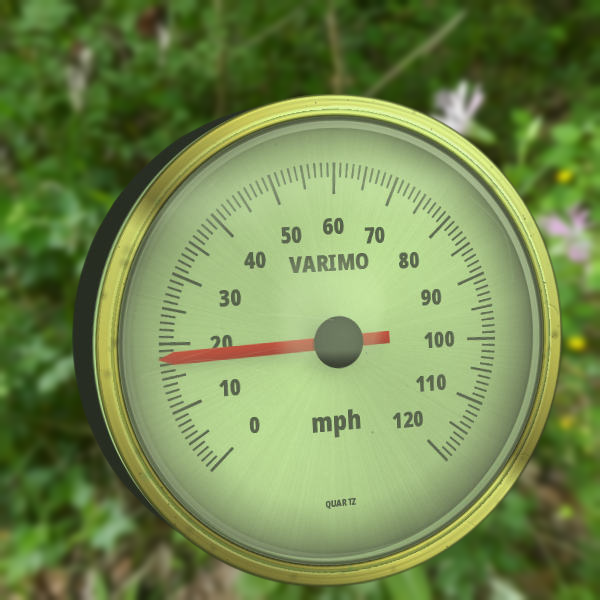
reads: 18mph
